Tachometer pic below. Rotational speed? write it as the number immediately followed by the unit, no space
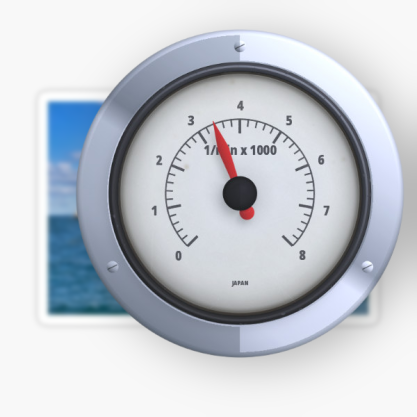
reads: 3400rpm
